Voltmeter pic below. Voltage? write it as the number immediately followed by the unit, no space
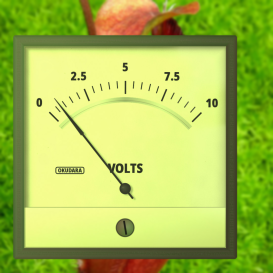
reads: 0.75V
